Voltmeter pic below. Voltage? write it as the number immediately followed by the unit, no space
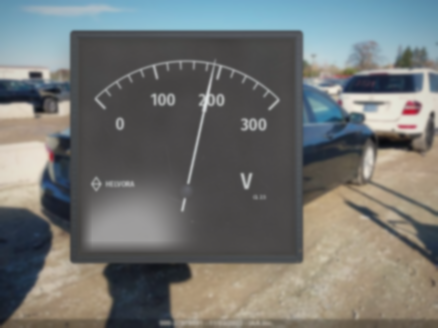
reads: 190V
